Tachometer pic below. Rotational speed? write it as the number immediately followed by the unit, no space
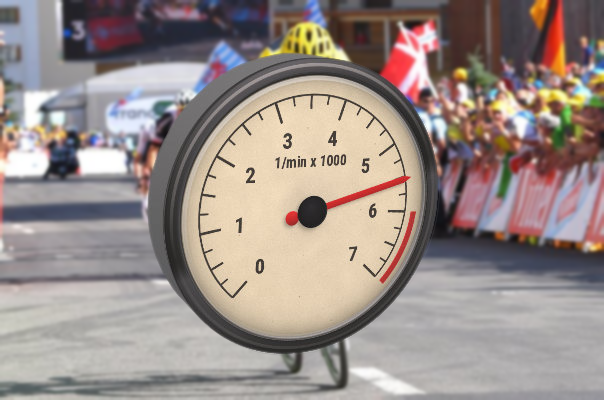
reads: 5500rpm
